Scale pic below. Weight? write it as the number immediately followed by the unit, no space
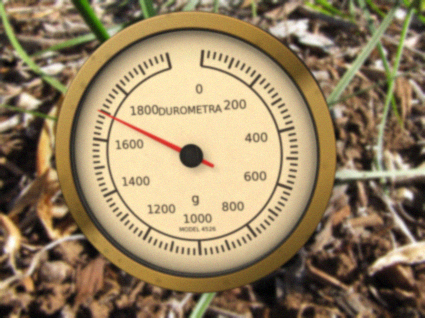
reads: 1700g
